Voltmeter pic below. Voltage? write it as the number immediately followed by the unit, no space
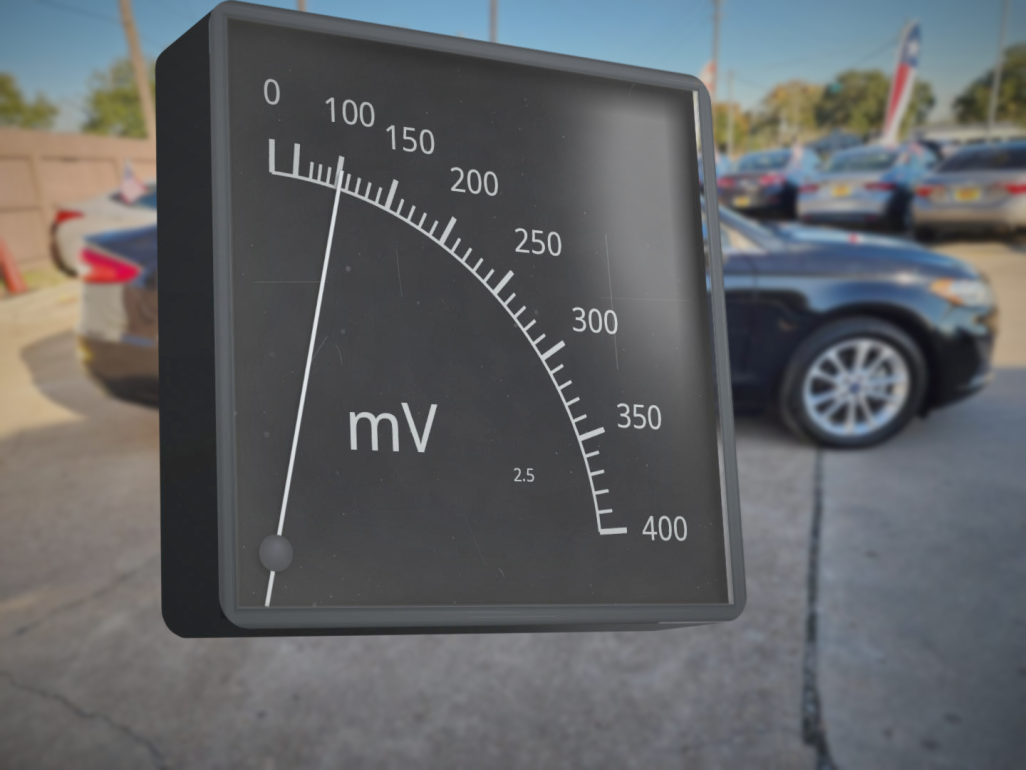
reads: 100mV
